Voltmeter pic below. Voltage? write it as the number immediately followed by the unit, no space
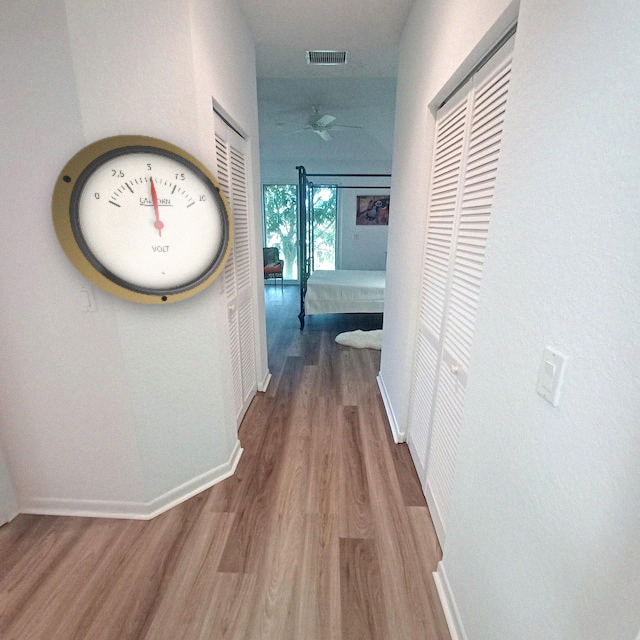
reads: 5V
